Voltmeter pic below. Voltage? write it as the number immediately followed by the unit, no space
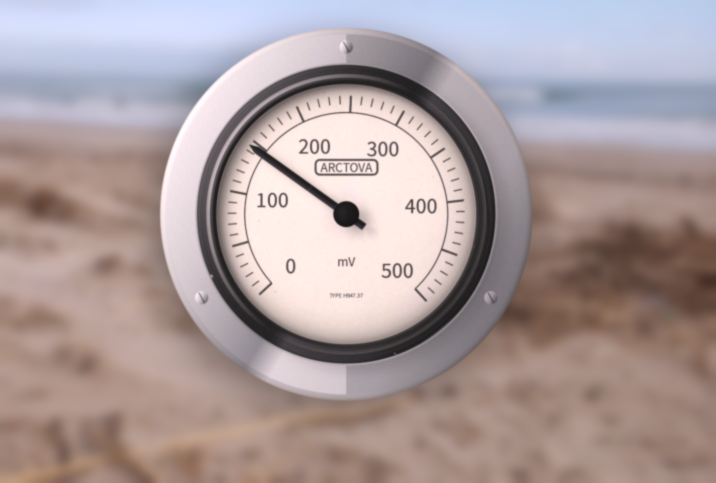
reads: 145mV
